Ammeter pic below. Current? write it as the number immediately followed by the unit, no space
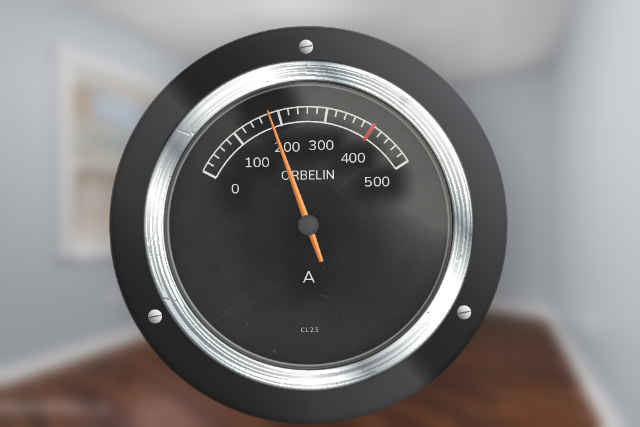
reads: 180A
